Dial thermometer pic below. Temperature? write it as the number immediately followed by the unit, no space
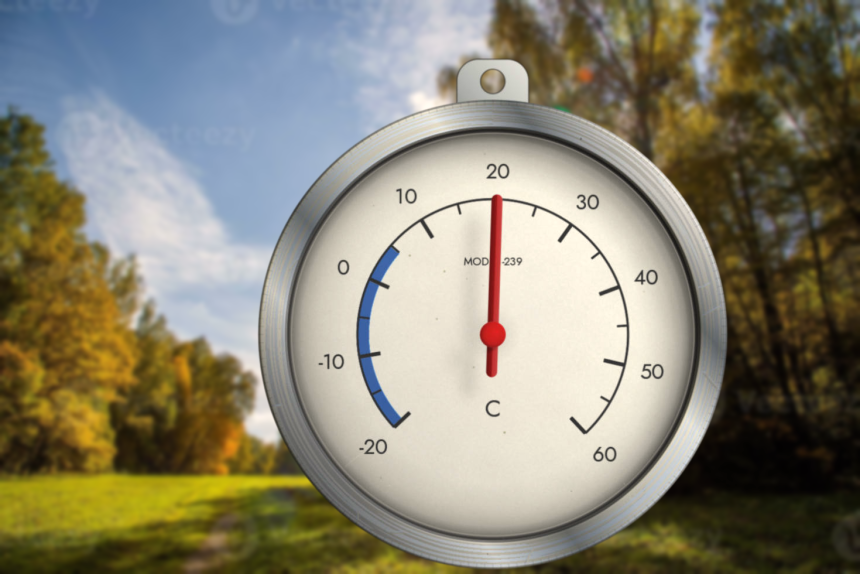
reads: 20°C
